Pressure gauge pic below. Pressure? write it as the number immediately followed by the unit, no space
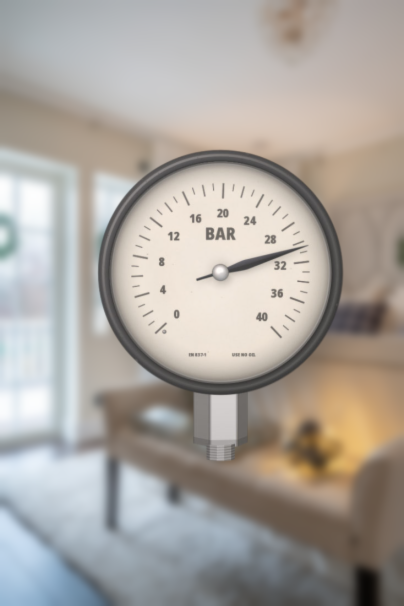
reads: 30.5bar
